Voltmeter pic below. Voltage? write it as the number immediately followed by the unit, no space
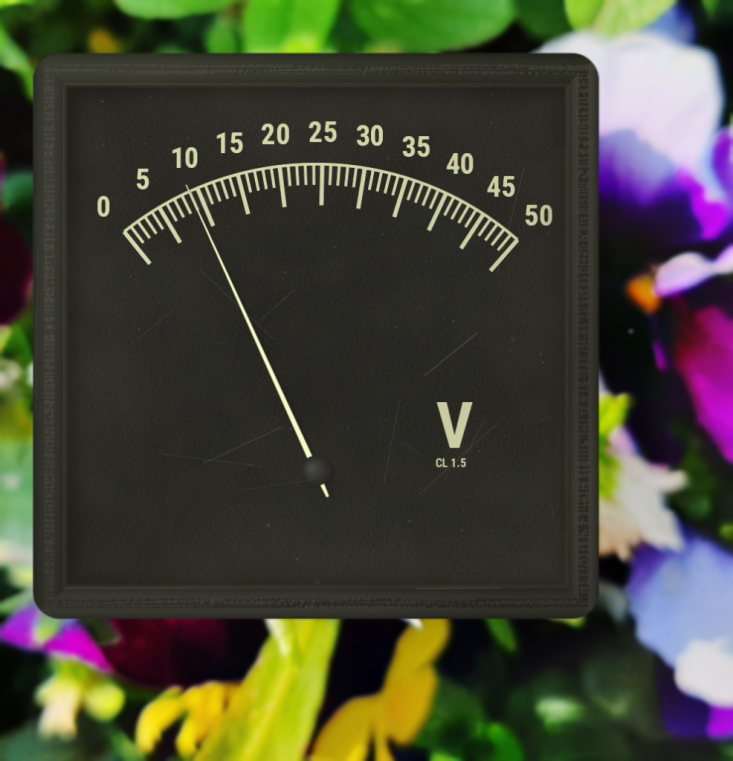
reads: 9V
